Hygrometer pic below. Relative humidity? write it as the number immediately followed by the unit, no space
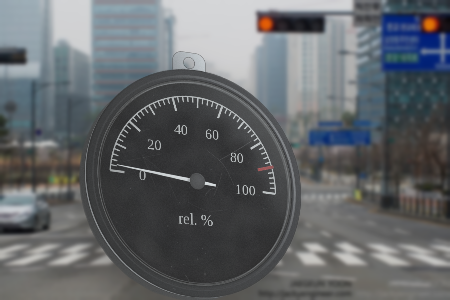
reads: 2%
